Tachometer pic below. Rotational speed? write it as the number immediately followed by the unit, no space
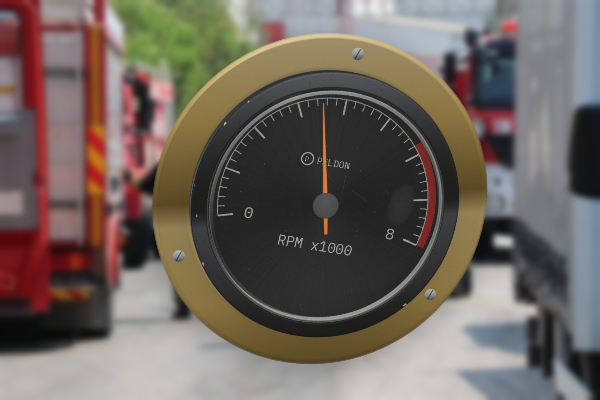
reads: 3500rpm
